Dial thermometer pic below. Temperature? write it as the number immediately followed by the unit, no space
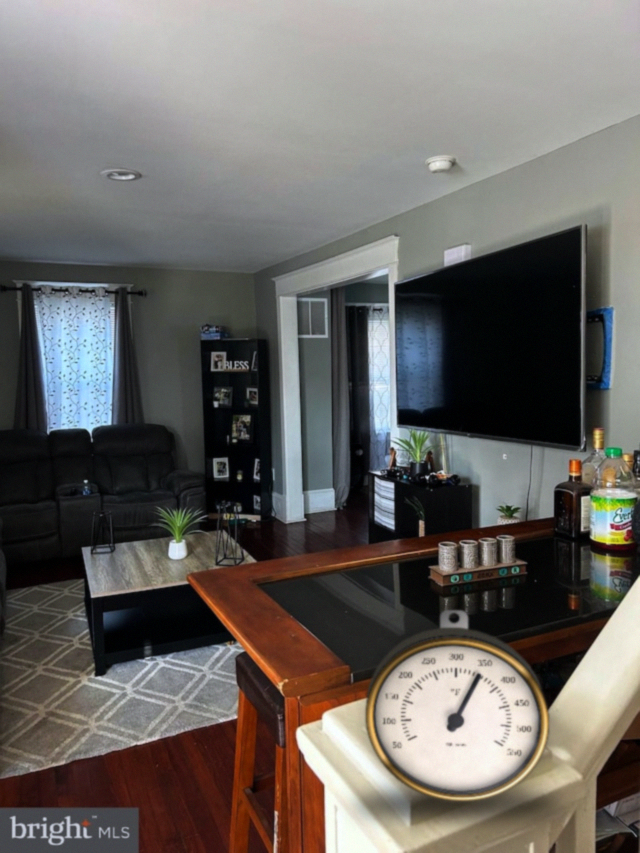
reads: 350°F
